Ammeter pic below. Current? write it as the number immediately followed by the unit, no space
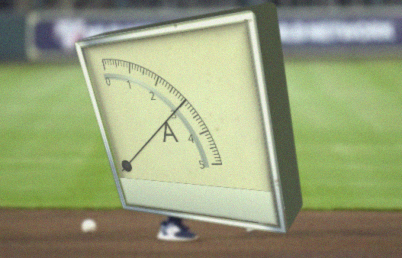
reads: 3A
